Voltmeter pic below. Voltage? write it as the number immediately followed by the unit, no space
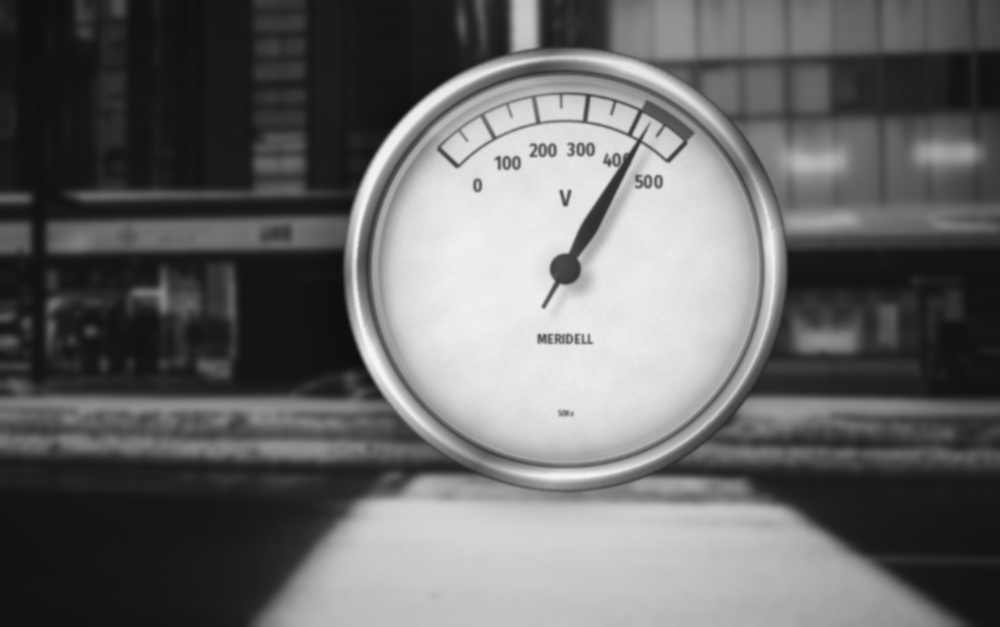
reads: 425V
